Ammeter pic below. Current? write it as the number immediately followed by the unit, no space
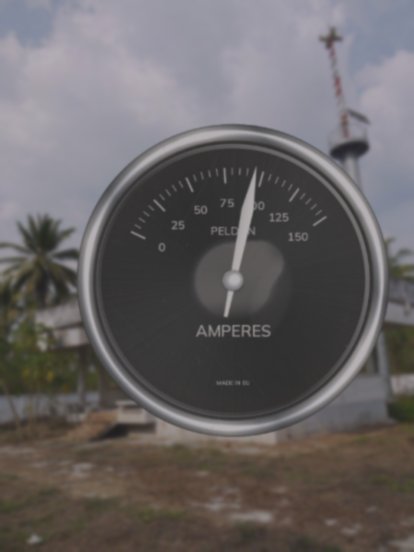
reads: 95A
